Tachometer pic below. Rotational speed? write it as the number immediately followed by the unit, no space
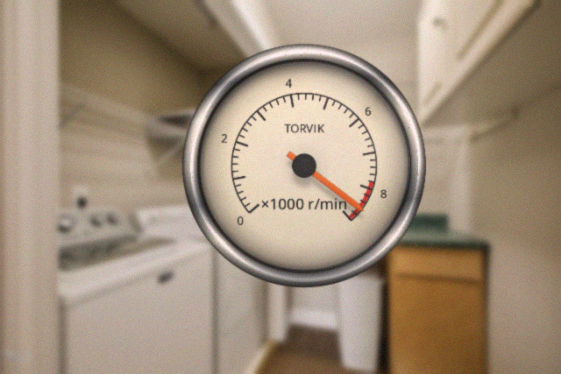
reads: 8600rpm
